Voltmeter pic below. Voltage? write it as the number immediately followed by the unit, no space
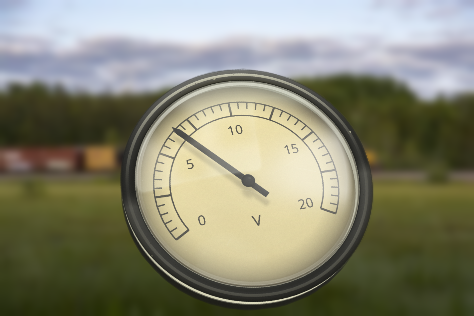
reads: 6.5V
